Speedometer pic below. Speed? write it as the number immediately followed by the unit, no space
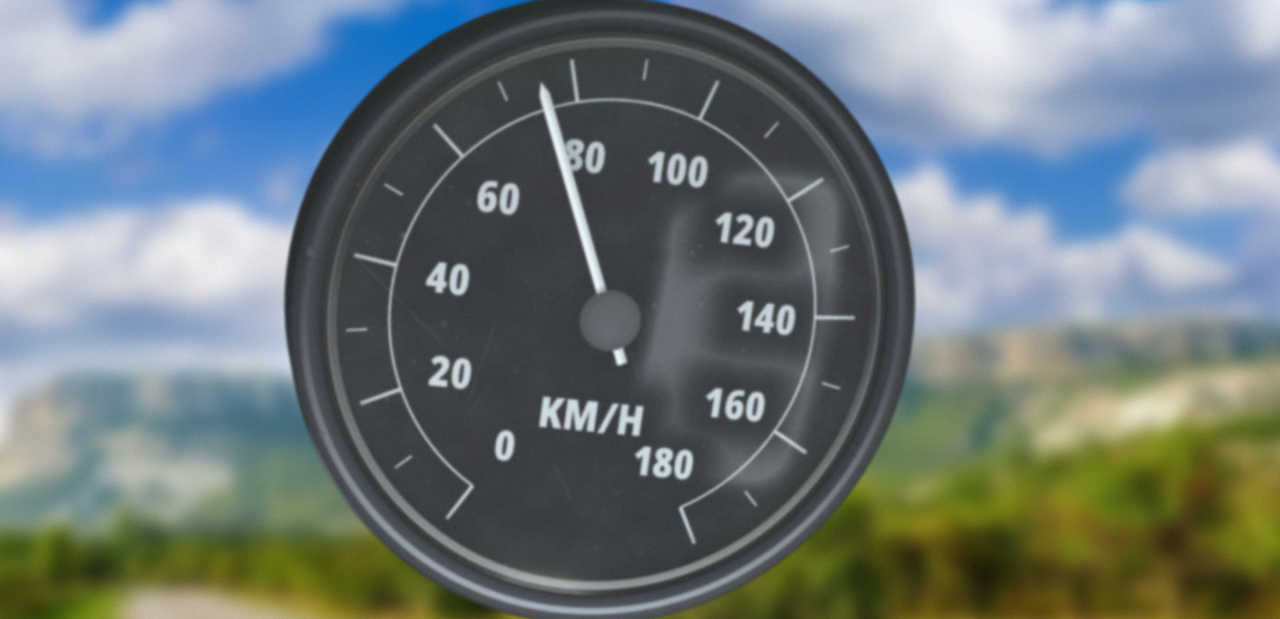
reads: 75km/h
